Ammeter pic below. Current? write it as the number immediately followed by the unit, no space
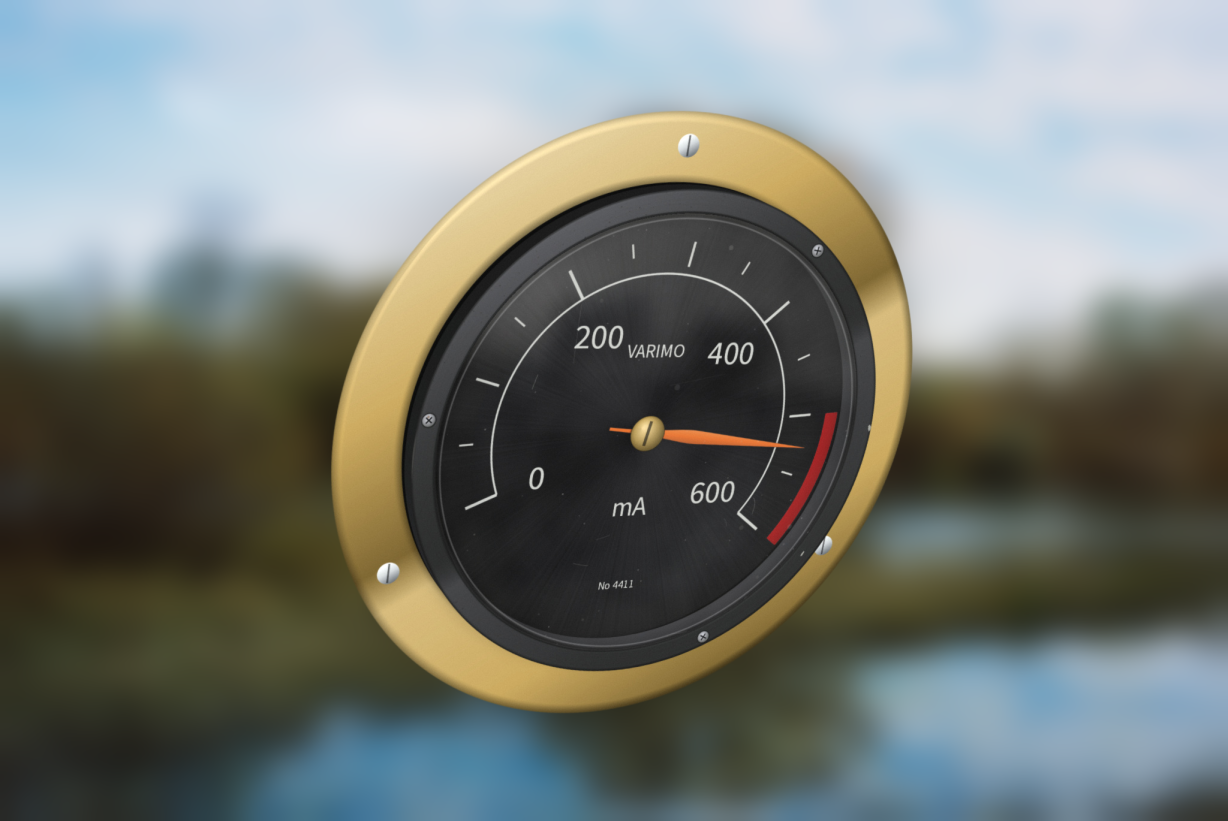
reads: 525mA
